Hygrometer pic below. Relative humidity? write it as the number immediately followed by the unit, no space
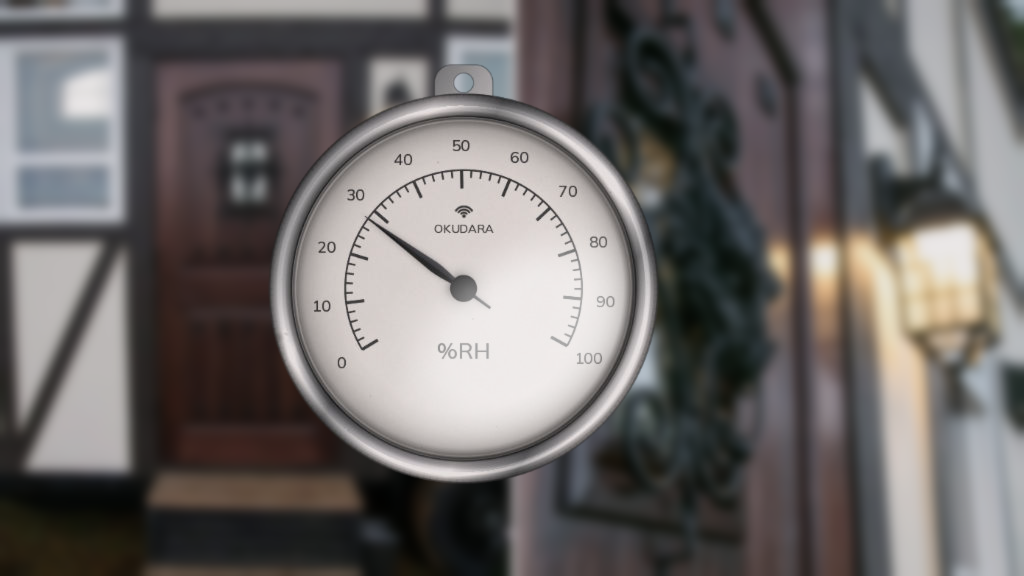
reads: 28%
